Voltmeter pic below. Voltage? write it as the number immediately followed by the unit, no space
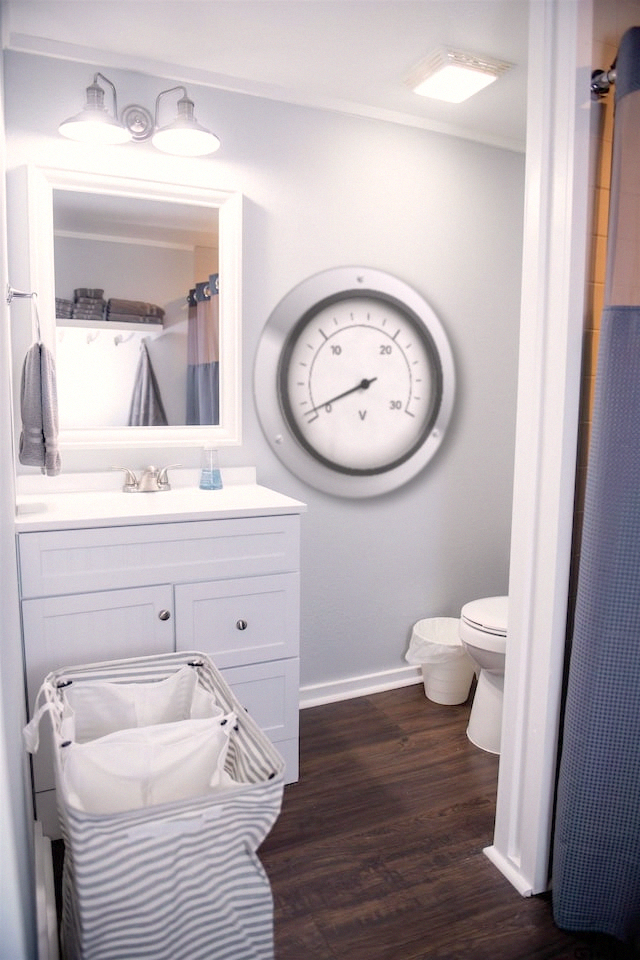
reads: 1V
